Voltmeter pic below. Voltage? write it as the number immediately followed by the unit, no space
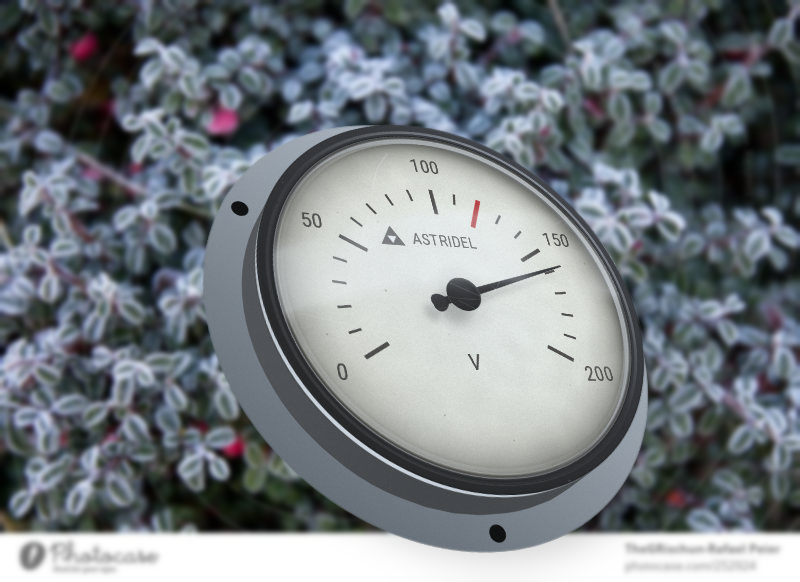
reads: 160V
